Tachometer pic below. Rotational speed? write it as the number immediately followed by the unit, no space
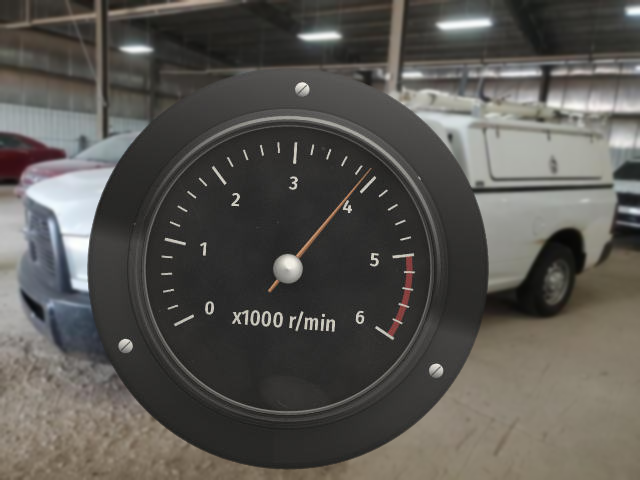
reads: 3900rpm
